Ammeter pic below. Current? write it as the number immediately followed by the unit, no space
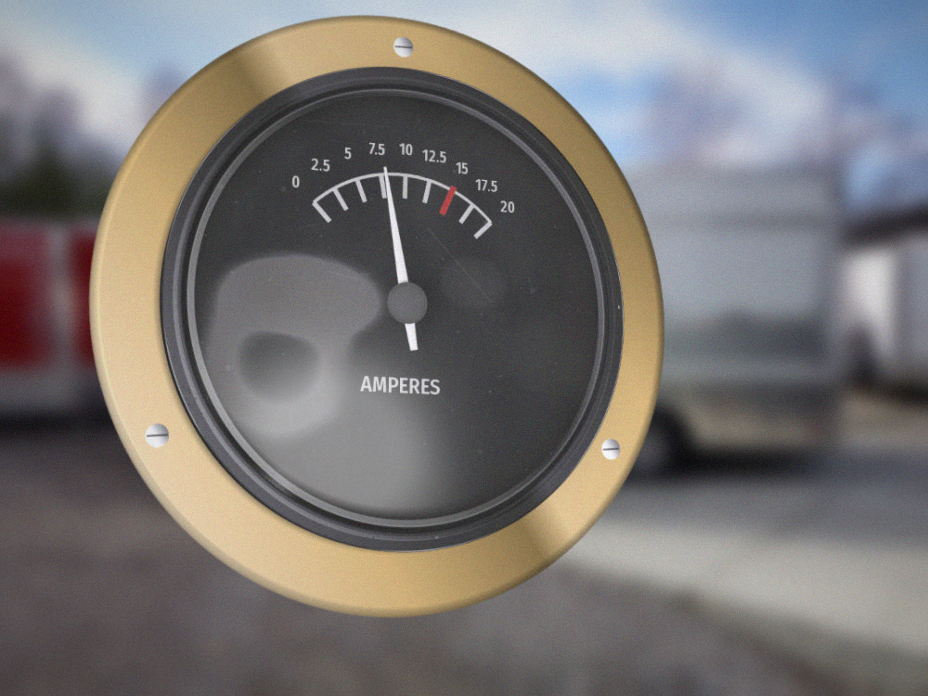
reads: 7.5A
